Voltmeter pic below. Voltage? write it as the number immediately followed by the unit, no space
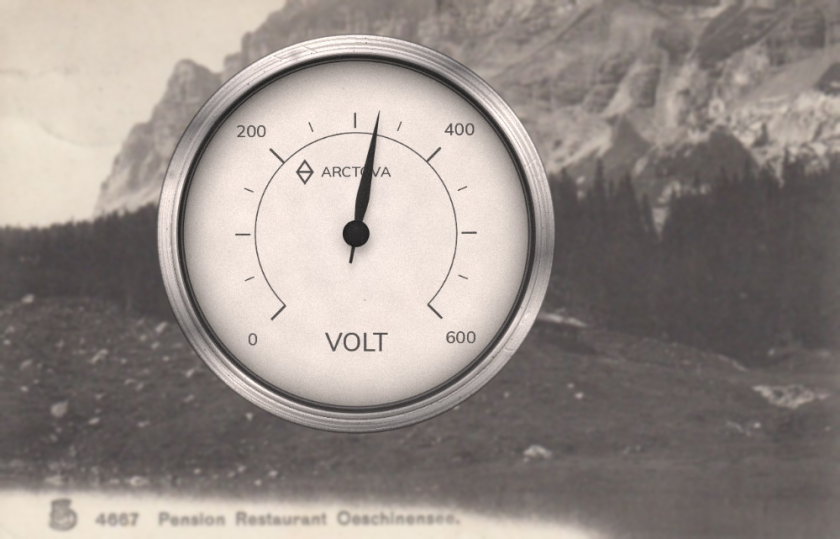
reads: 325V
